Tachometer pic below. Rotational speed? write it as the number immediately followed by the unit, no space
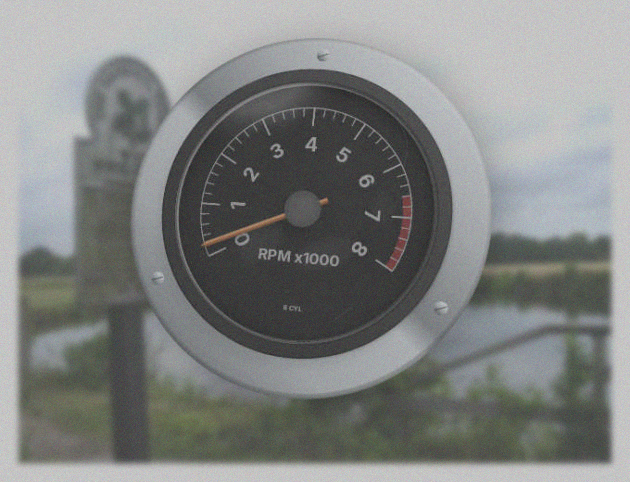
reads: 200rpm
